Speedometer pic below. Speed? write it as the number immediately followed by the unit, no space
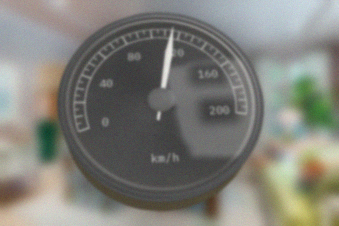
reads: 115km/h
